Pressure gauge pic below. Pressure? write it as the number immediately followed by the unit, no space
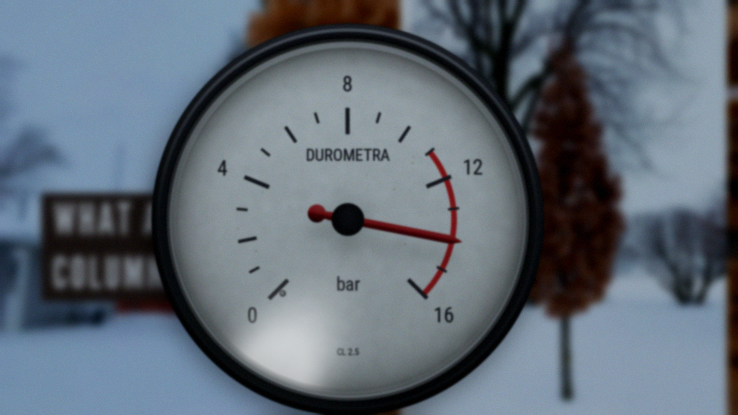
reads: 14bar
